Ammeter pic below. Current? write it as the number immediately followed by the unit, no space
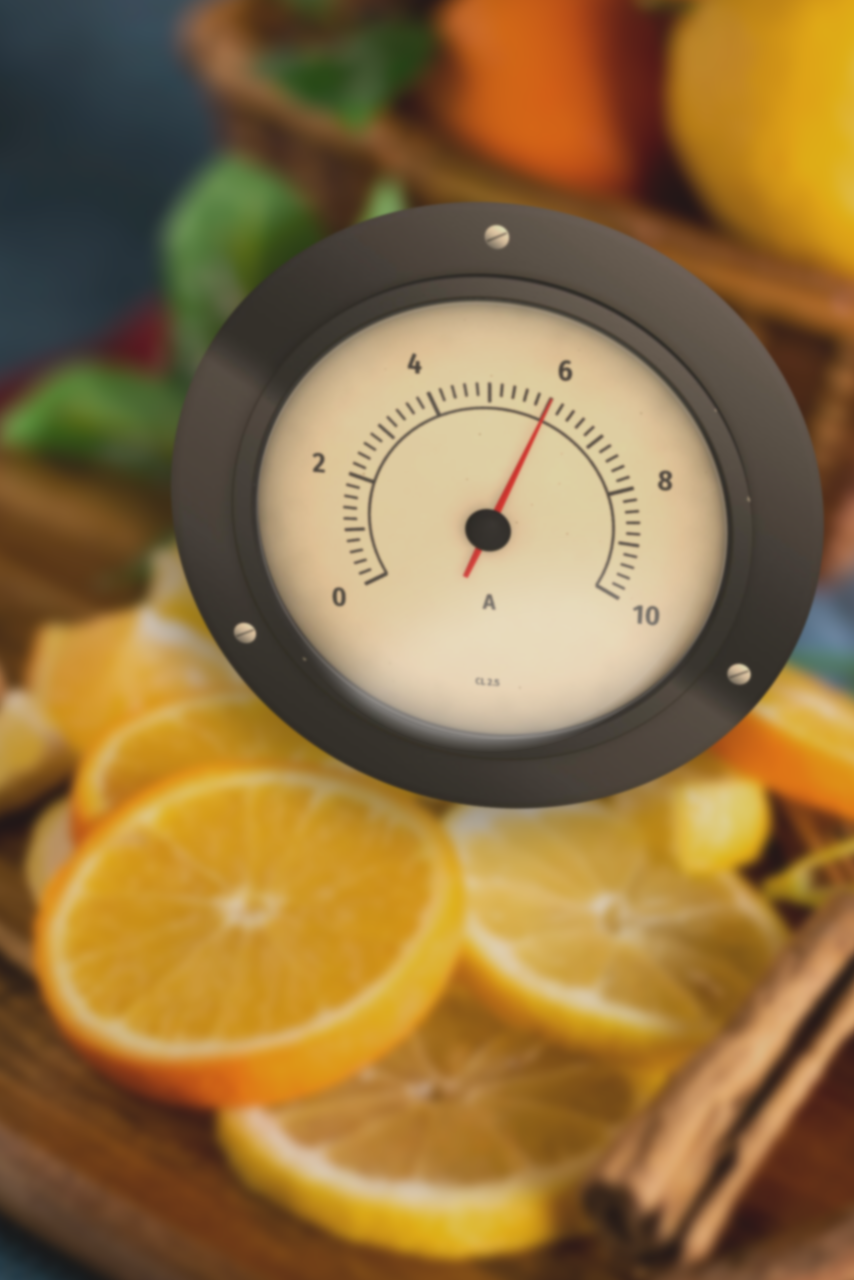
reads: 6A
